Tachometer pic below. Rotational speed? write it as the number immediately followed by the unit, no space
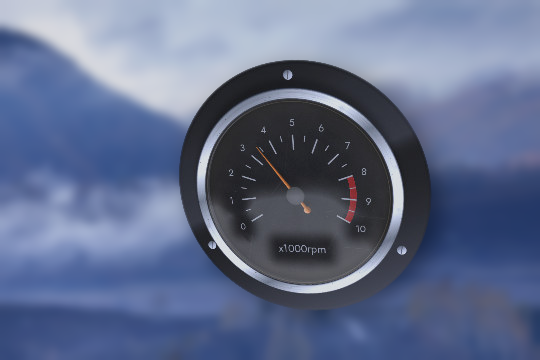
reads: 3500rpm
